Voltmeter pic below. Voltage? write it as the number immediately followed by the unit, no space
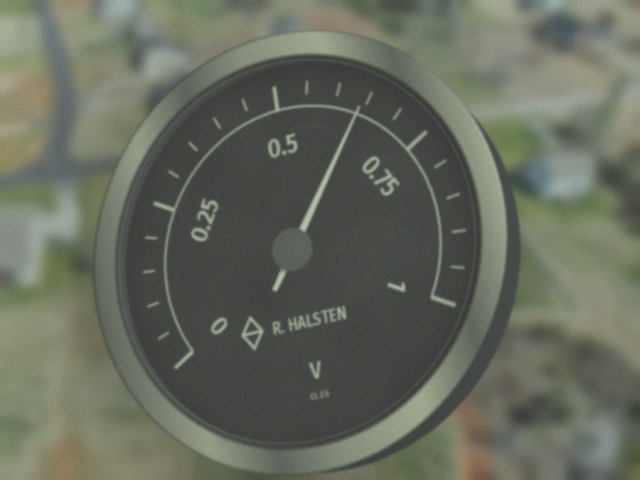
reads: 0.65V
